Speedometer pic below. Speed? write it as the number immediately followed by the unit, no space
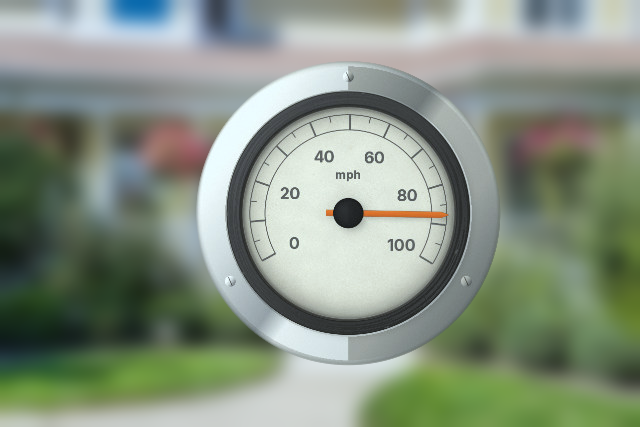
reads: 87.5mph
